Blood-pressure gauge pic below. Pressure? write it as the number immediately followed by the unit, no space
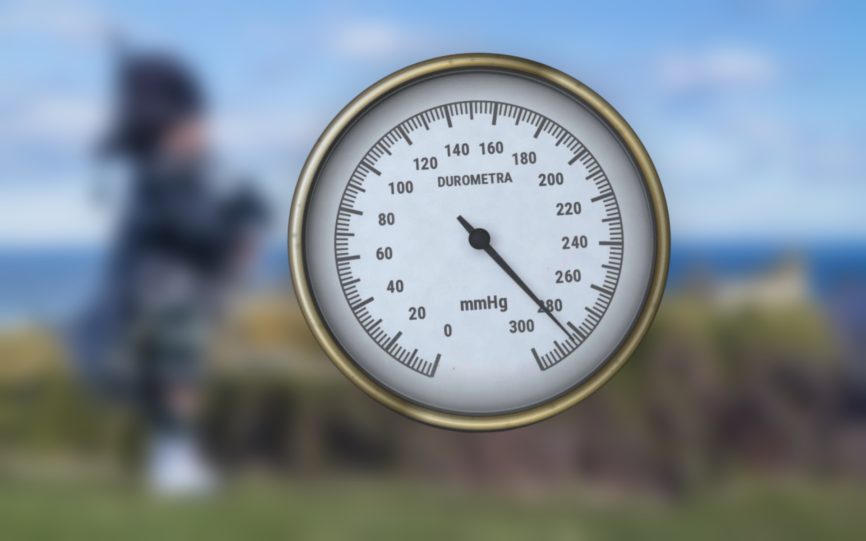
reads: 284mmHg
